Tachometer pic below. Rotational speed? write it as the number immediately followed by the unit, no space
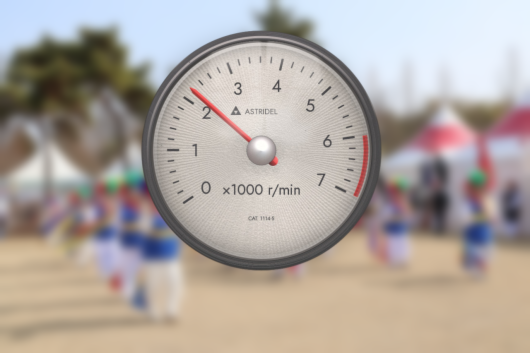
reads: 2200rpm
